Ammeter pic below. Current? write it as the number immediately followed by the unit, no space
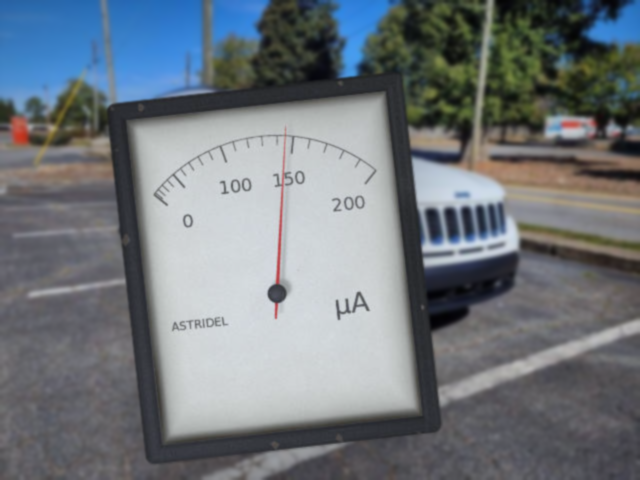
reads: 145µA
